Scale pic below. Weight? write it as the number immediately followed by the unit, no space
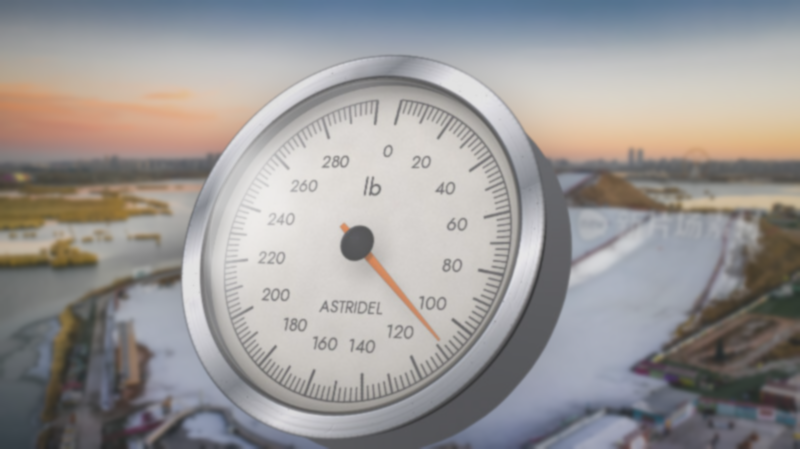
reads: 108lb
